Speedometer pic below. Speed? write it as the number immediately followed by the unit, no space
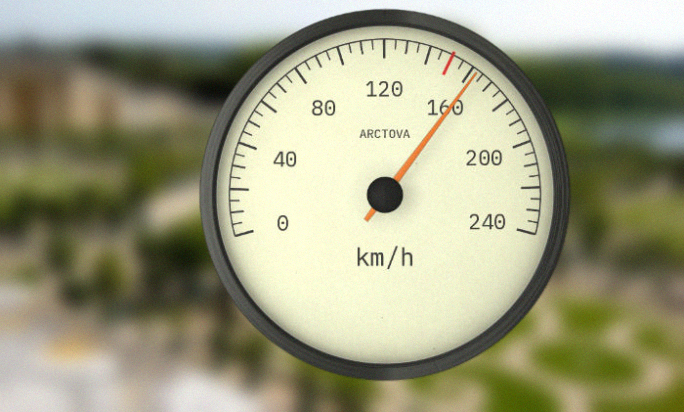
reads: 162.5km/h
